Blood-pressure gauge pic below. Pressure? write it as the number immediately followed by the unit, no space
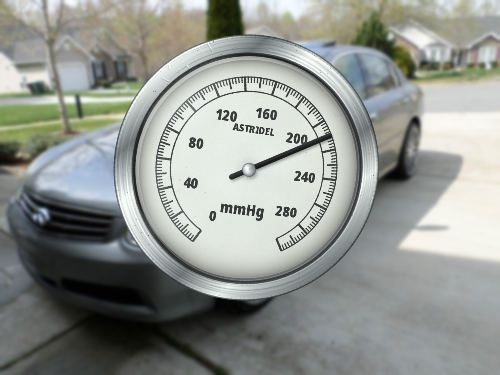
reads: 210mmHg
